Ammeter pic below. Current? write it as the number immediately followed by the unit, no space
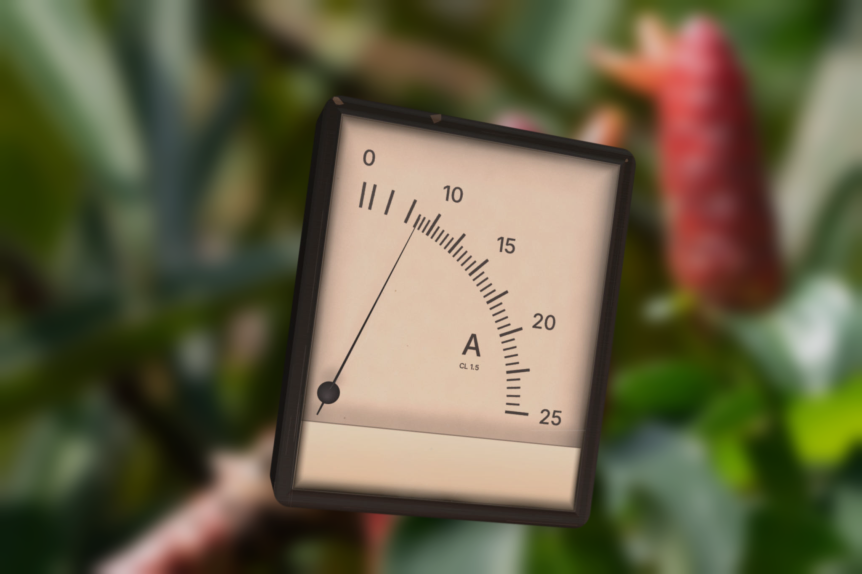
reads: 8.5A
